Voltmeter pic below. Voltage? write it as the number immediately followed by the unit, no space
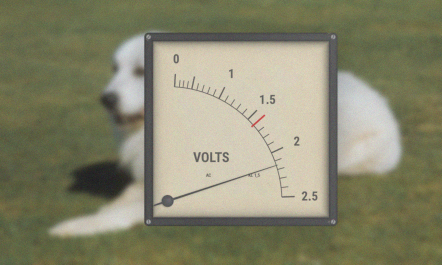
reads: 2.15V
